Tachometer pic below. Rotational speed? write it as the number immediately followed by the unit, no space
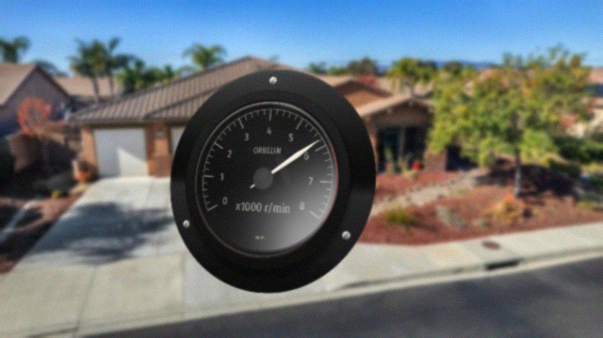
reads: 5800rpm
